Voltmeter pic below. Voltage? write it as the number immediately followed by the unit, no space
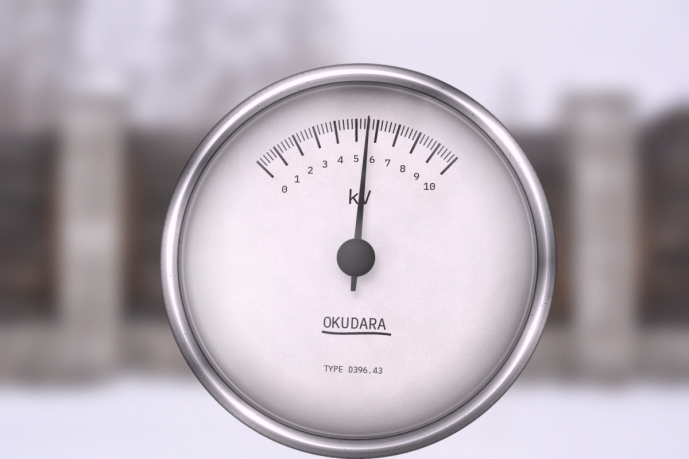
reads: 5.6kV
